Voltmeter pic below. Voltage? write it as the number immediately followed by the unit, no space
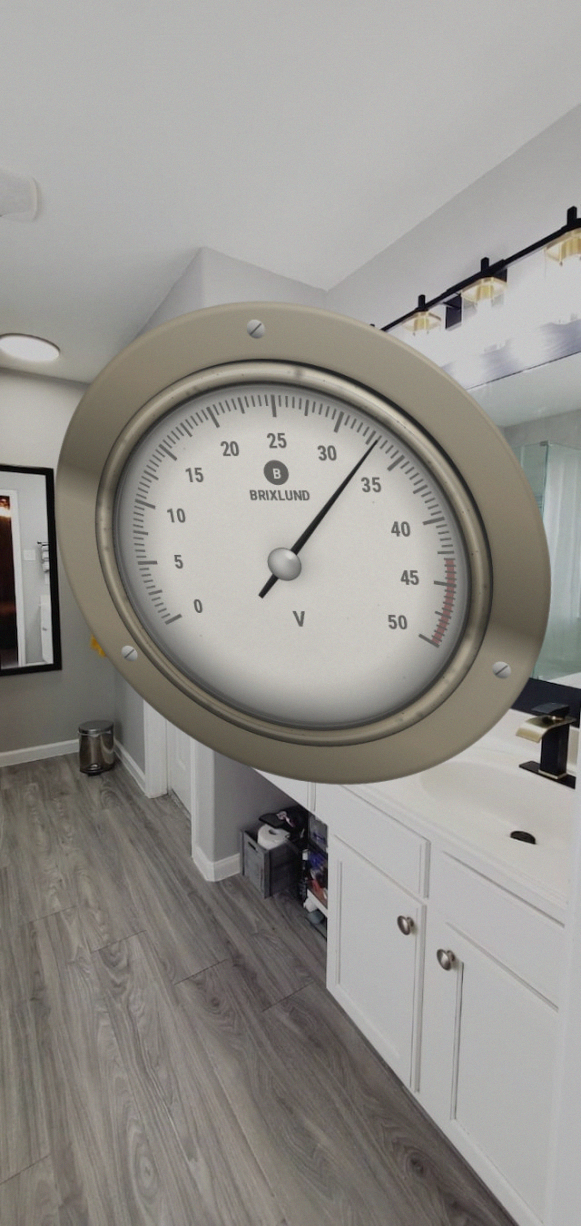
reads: 33V
